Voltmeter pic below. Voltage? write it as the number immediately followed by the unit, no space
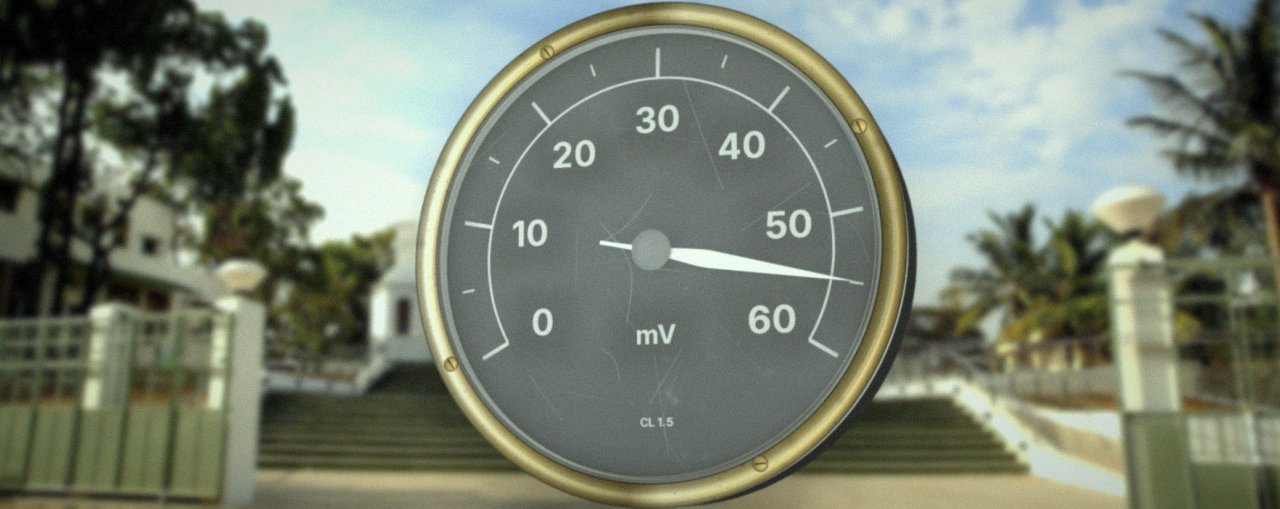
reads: 55mV
